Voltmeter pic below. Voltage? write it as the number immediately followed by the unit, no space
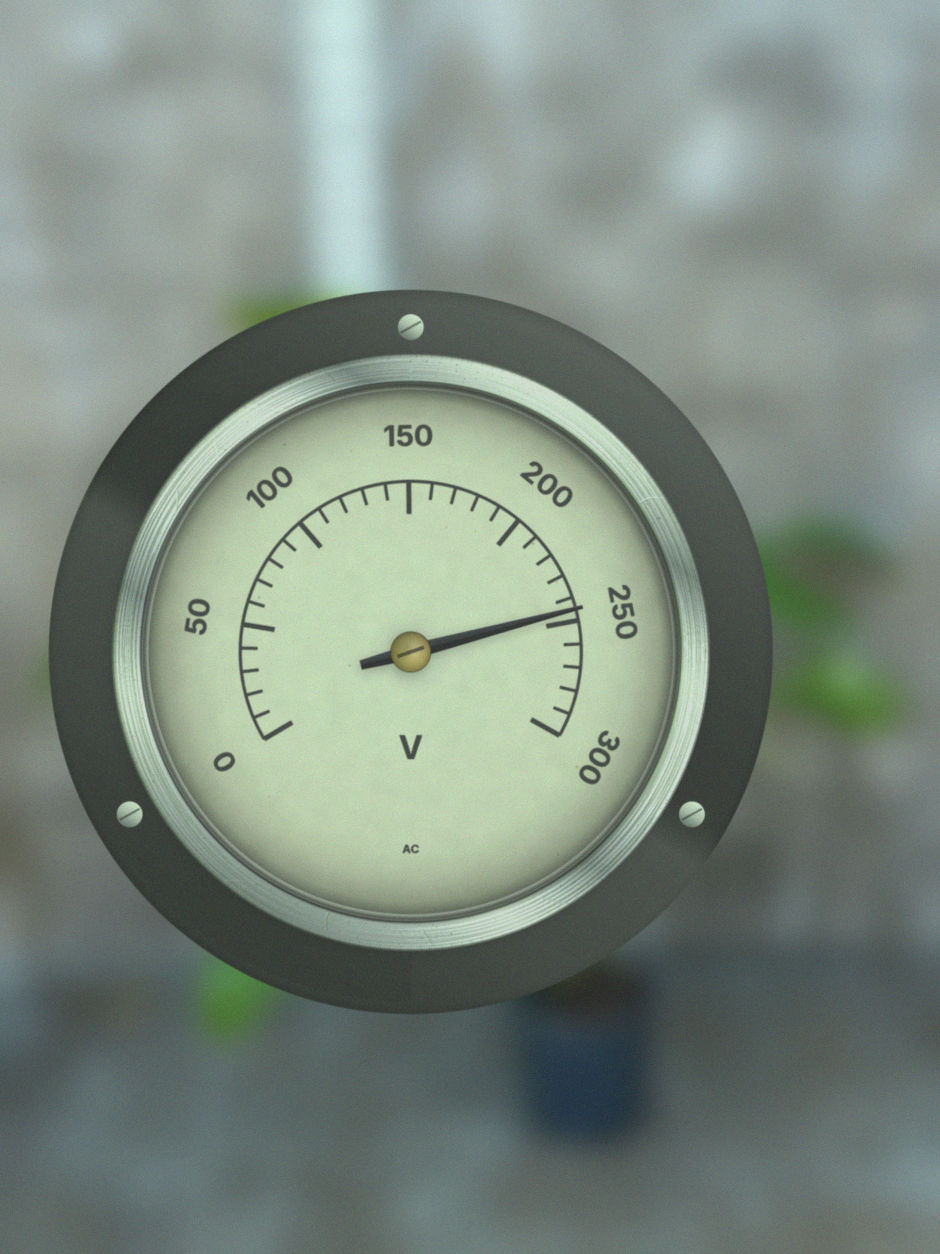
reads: 245V
